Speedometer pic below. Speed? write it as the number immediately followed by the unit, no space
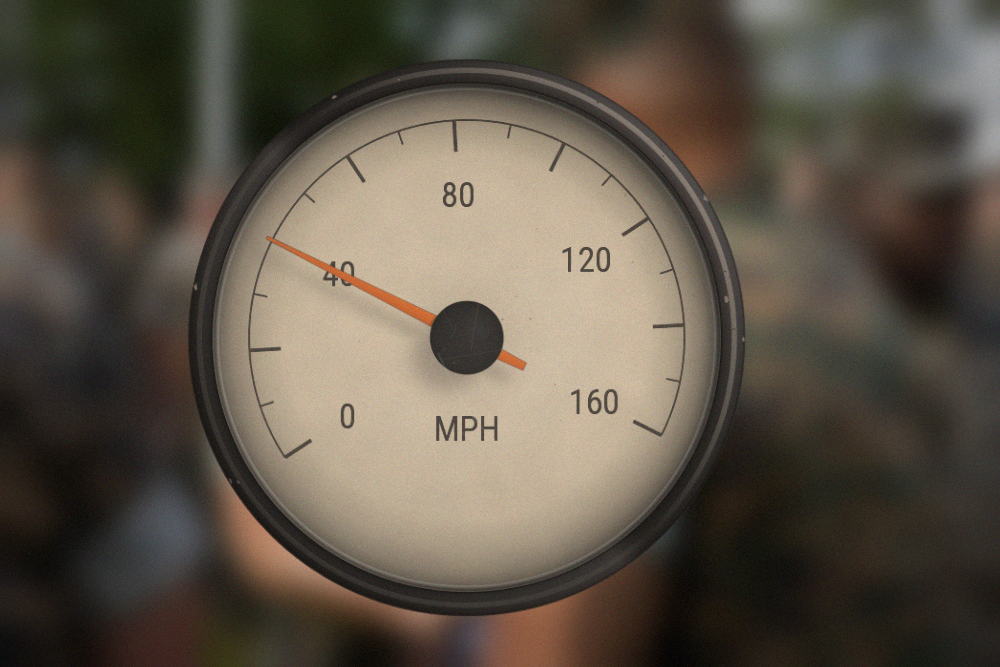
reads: 40mph
